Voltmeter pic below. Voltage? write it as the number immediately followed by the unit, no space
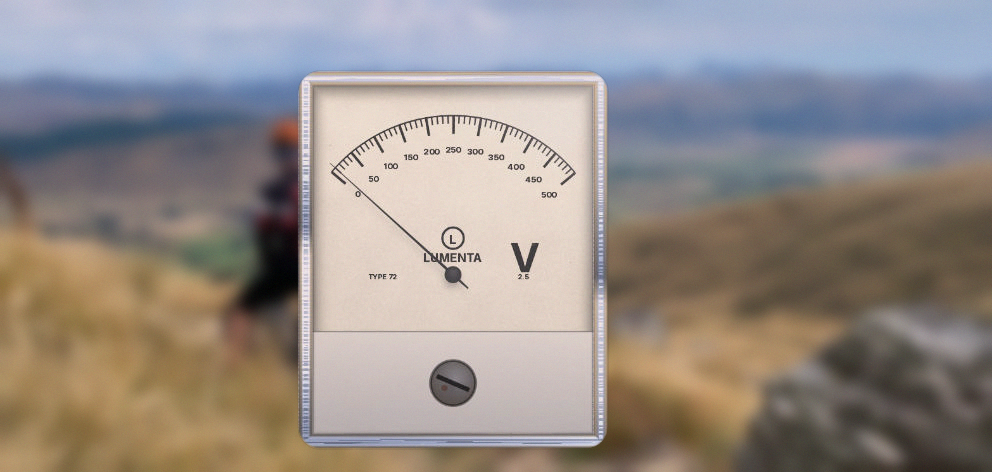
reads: 10V
